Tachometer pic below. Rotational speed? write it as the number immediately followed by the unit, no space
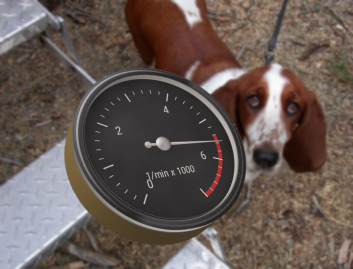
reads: 5600rpm
